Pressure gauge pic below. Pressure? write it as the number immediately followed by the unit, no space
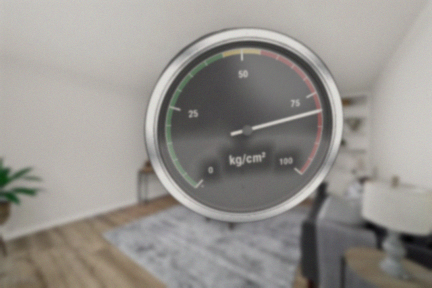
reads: 80kg/cm²
